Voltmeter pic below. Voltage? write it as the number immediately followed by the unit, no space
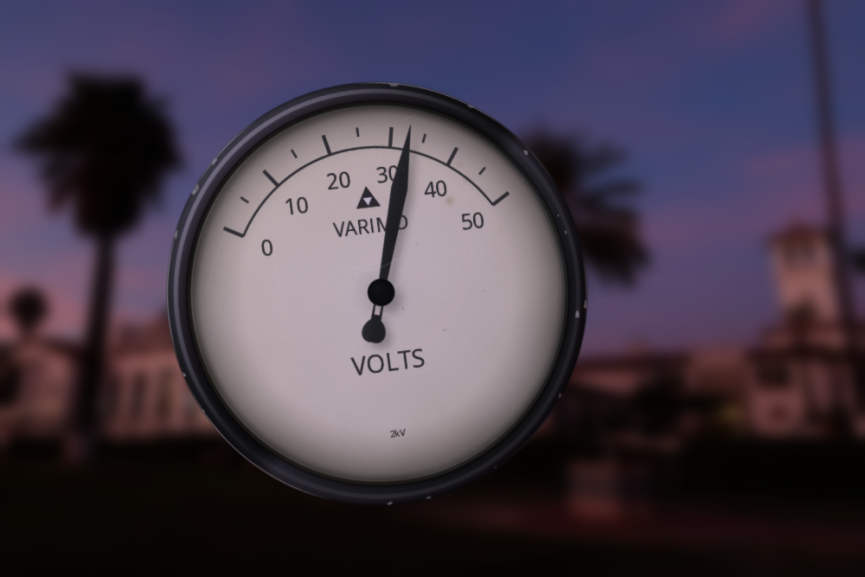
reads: 32.5V
